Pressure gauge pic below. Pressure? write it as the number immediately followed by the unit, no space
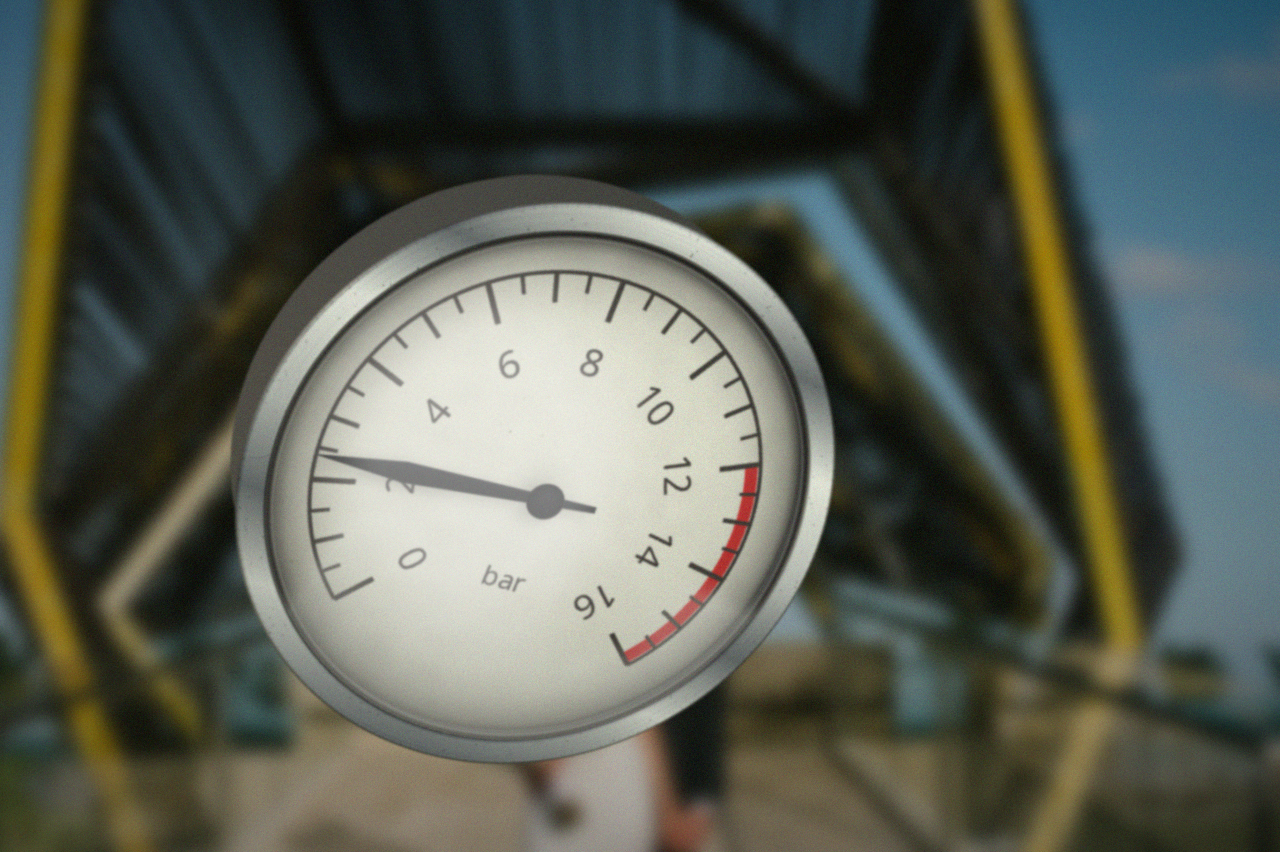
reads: 2.5bar
